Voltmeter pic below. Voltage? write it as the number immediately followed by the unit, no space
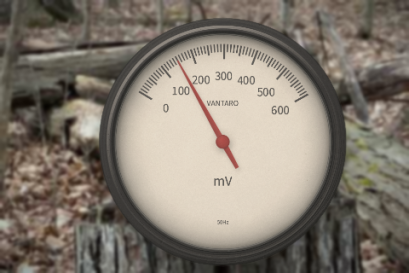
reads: 150mV
